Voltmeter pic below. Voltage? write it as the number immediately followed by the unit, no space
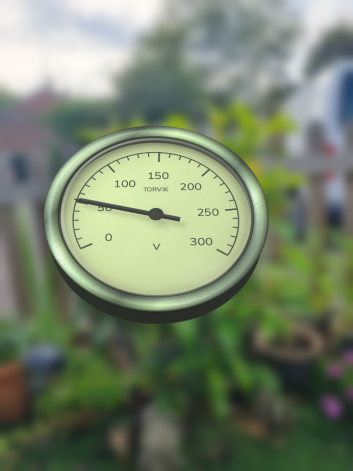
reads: 50V
